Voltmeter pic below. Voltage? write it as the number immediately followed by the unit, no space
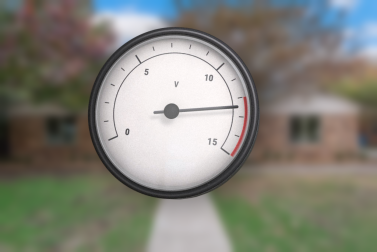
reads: 12.5V
